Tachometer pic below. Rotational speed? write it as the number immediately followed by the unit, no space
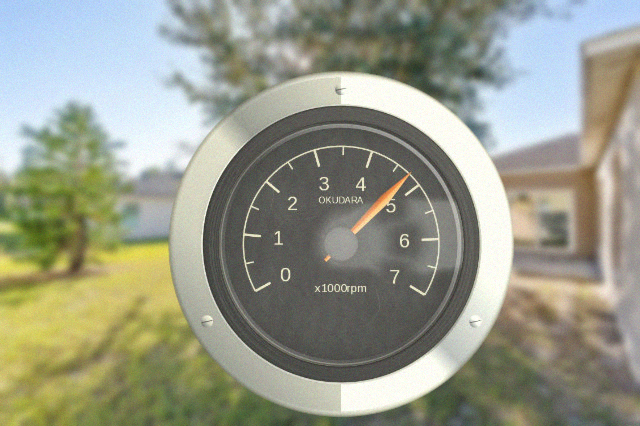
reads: 4750rpm
